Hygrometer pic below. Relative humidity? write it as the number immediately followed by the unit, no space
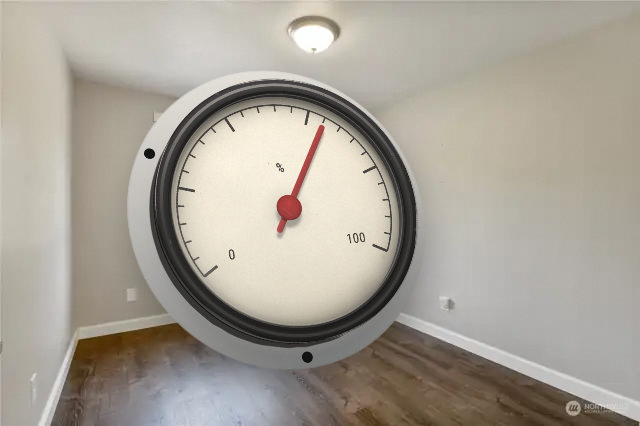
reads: 64%
